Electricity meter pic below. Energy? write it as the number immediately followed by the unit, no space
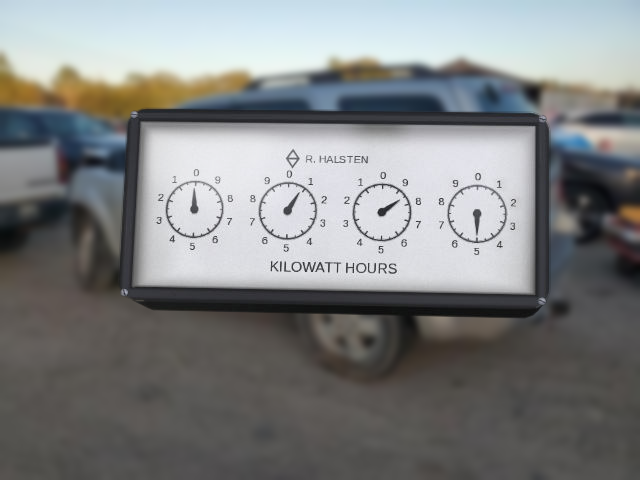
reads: 85kWh
